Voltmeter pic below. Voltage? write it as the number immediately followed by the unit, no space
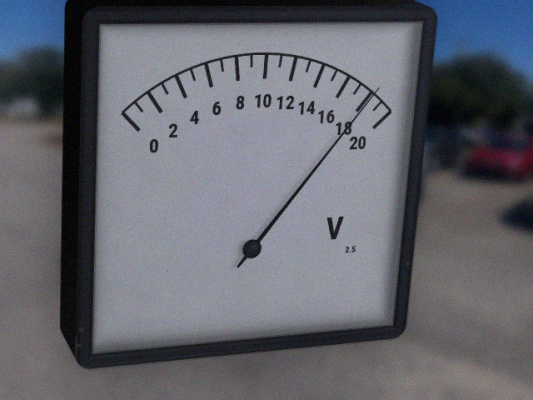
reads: 18V
